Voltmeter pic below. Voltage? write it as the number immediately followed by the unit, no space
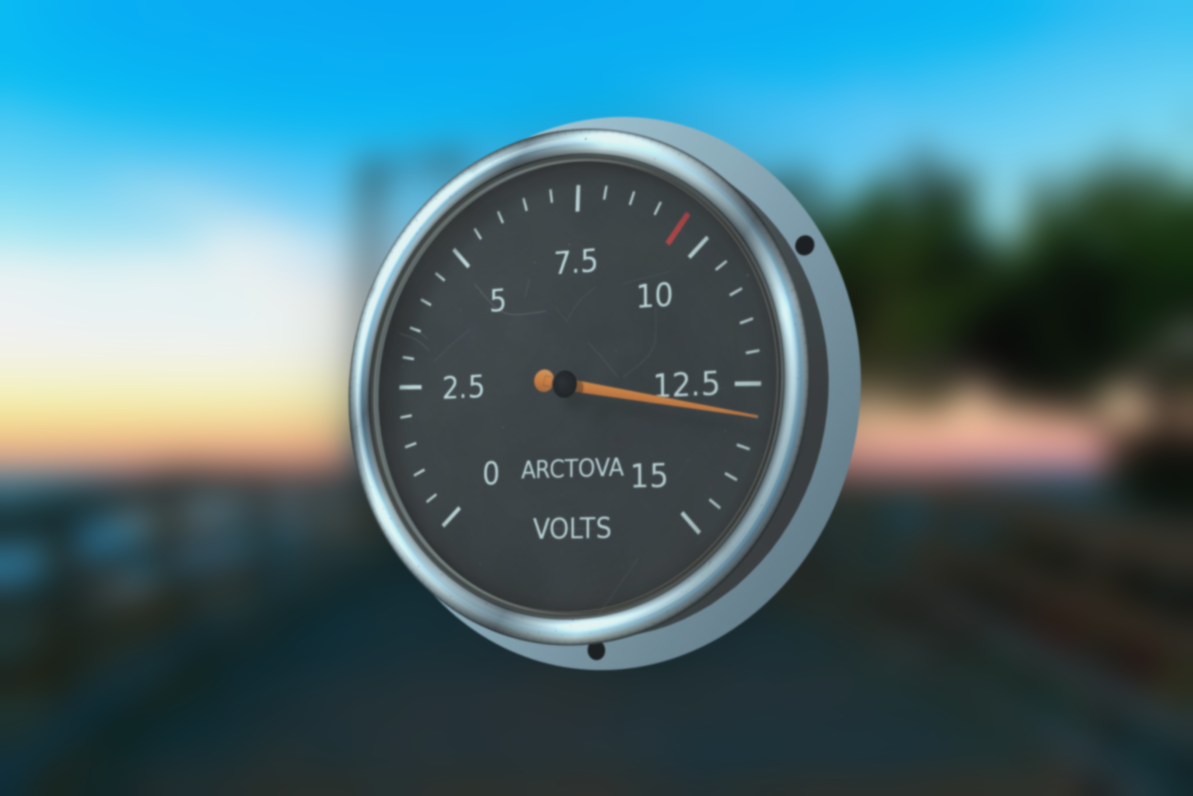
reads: 13V
